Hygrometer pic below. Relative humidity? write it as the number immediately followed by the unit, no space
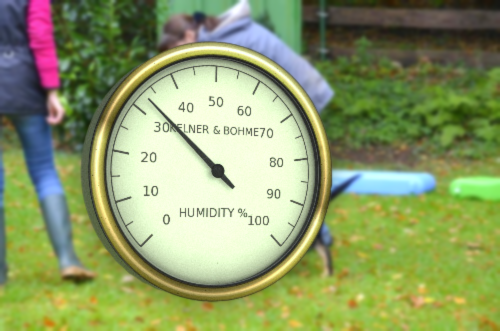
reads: 32.5%
